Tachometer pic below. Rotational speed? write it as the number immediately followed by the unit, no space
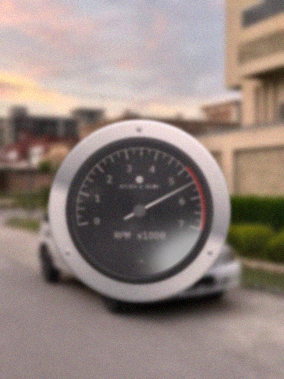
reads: 5500rpm
